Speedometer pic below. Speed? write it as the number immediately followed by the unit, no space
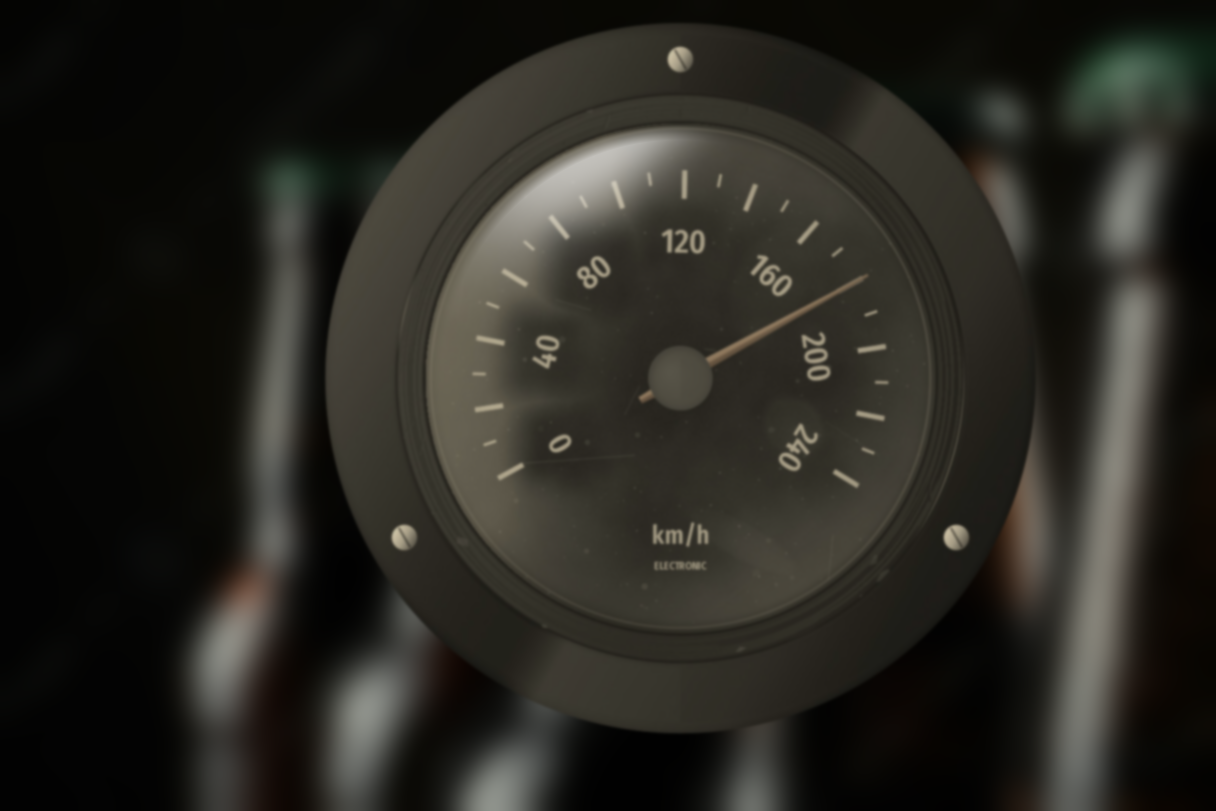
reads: 180km/h
